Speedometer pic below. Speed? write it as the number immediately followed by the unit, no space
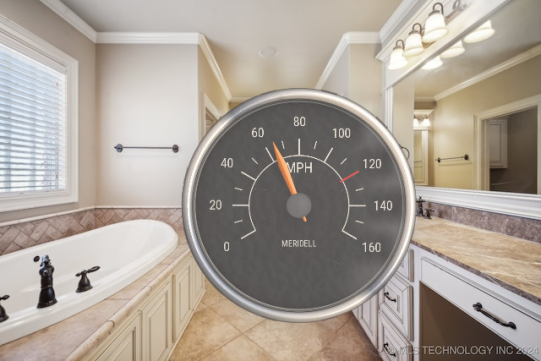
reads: 65mph
